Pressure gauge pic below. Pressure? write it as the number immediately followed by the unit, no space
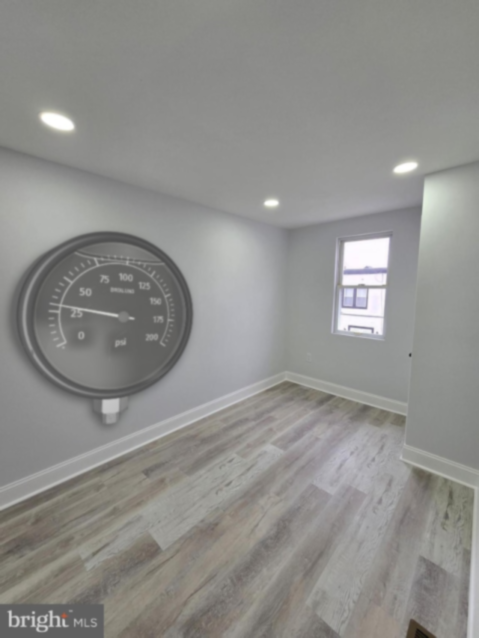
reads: 30psi
